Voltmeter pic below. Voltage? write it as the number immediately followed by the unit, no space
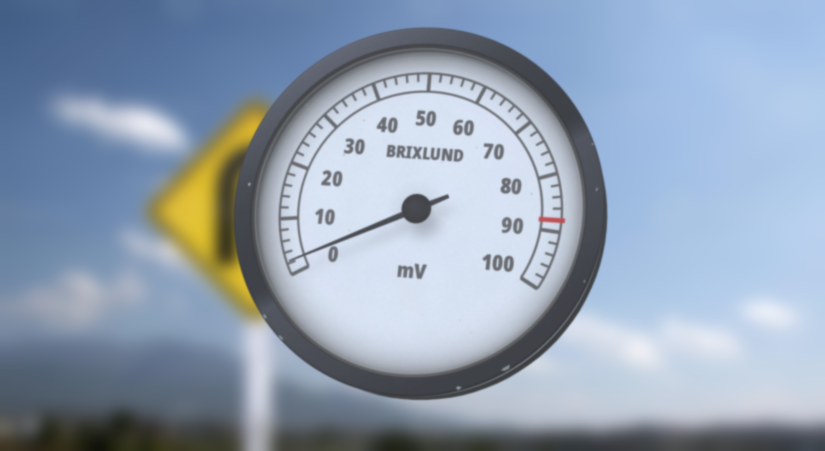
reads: 2mV
